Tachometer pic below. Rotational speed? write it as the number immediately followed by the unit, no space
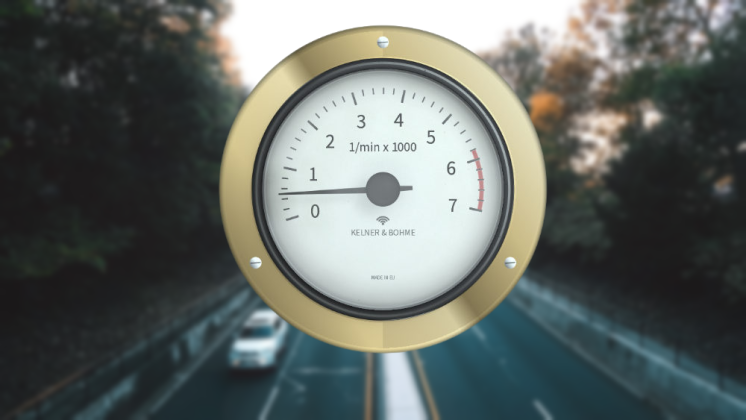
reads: 500rpm
